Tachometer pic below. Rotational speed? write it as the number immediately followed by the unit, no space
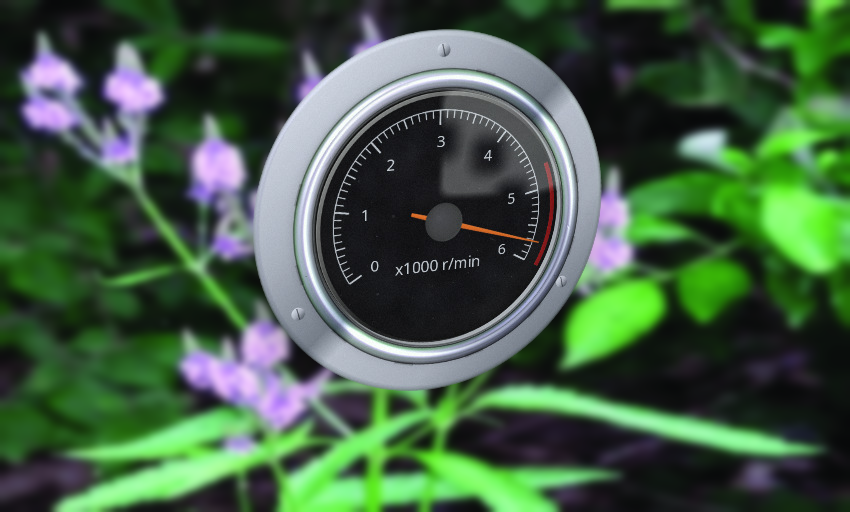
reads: 5700rpm
